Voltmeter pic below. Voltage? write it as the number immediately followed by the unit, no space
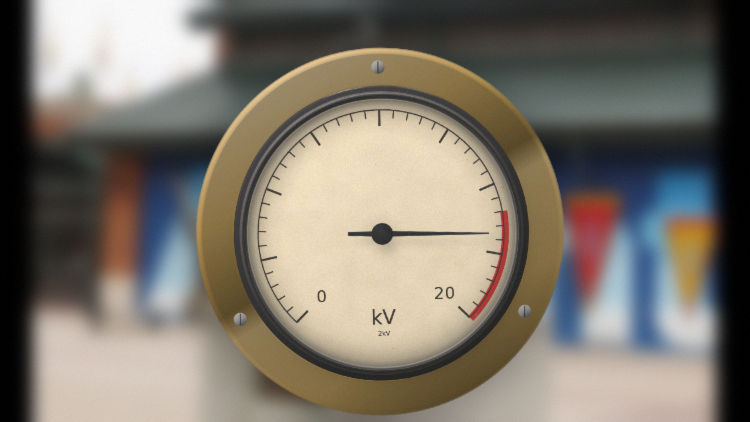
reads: 16.75kV
